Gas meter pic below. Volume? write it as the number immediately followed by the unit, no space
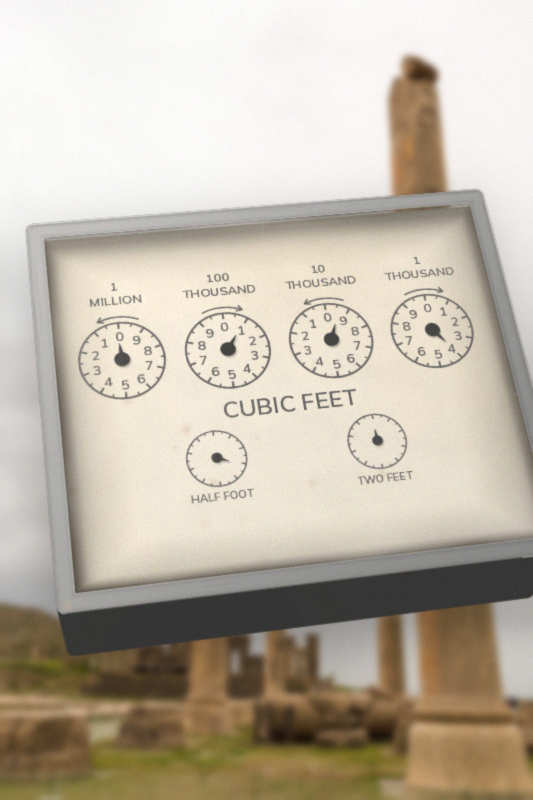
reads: 9400ft³
